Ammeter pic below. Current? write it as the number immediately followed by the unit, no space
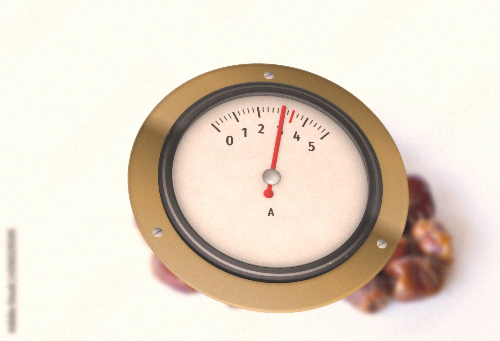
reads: 3A
